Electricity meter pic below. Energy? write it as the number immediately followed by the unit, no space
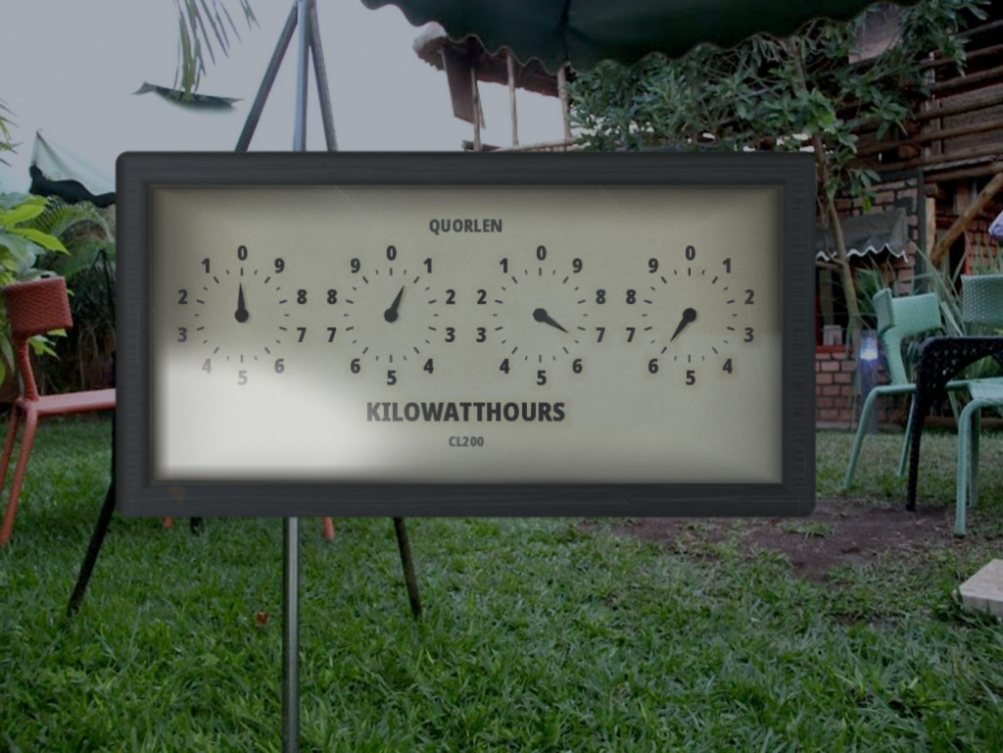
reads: 66kWh
